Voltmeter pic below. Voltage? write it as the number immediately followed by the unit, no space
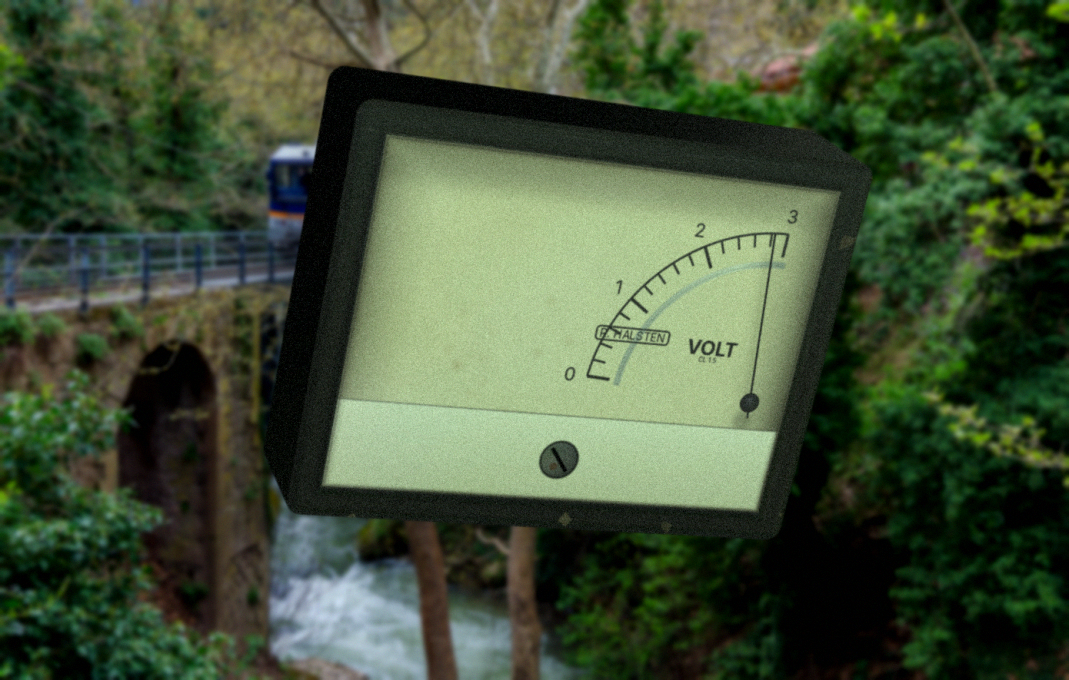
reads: 2.8V
